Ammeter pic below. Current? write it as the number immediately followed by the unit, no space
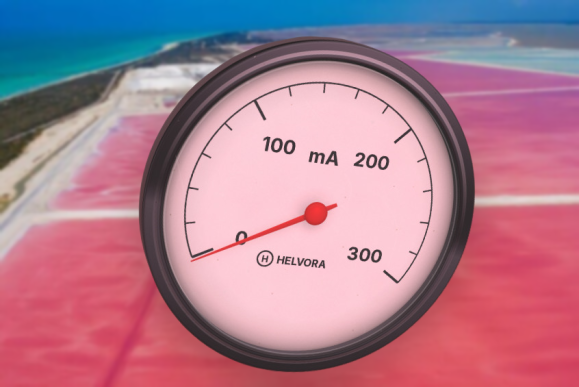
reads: 0mA
